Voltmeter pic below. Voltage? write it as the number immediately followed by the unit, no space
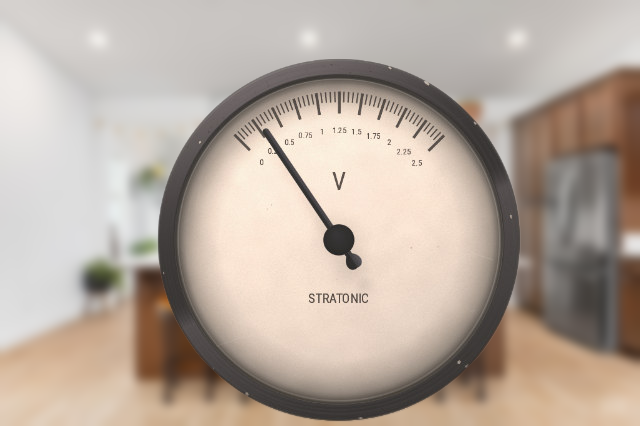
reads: 0.3V
